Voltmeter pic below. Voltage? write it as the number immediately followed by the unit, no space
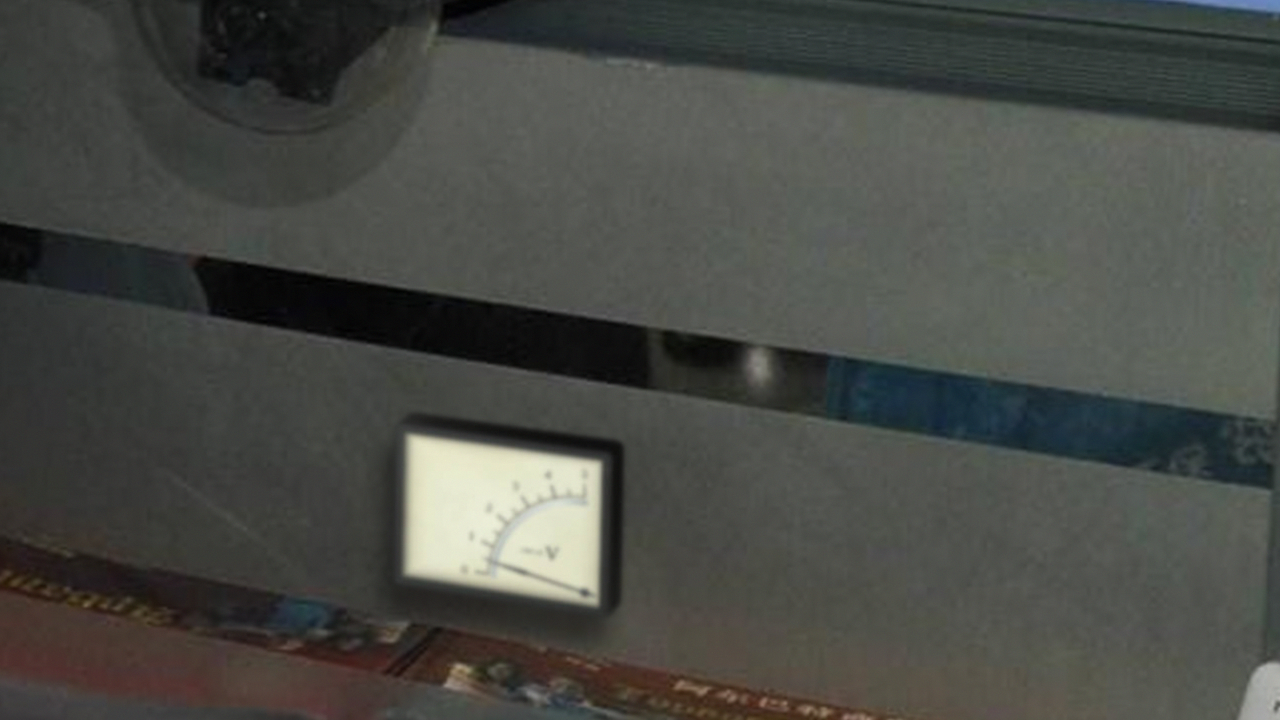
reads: 0.5V
